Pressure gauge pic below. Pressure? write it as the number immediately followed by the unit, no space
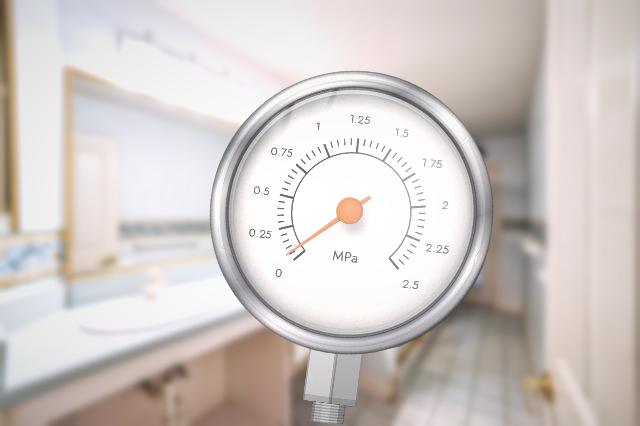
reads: 0.05MPa
